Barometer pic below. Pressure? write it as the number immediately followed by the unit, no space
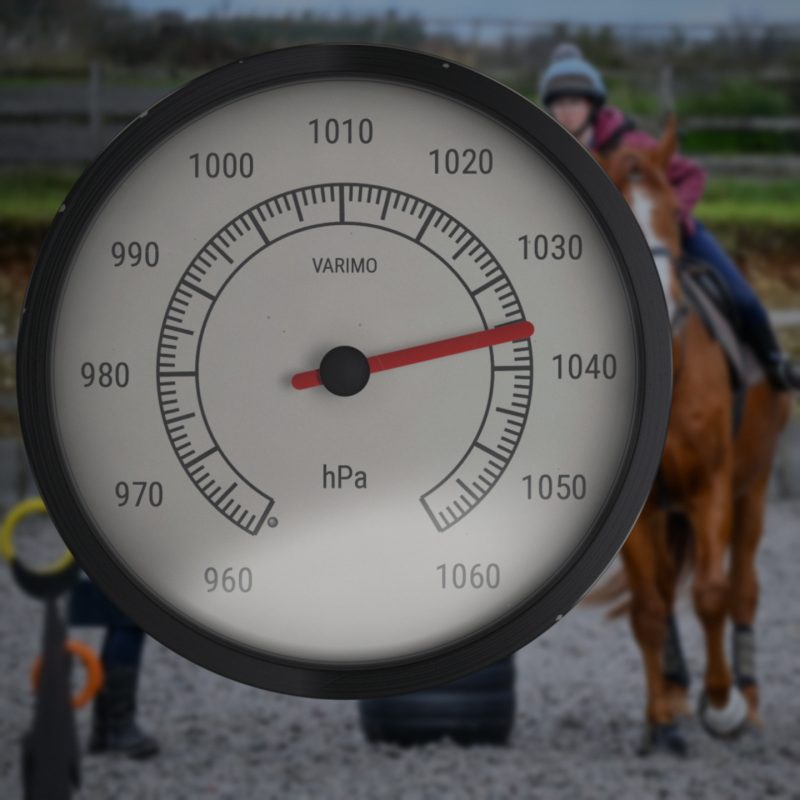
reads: 1036hPa
